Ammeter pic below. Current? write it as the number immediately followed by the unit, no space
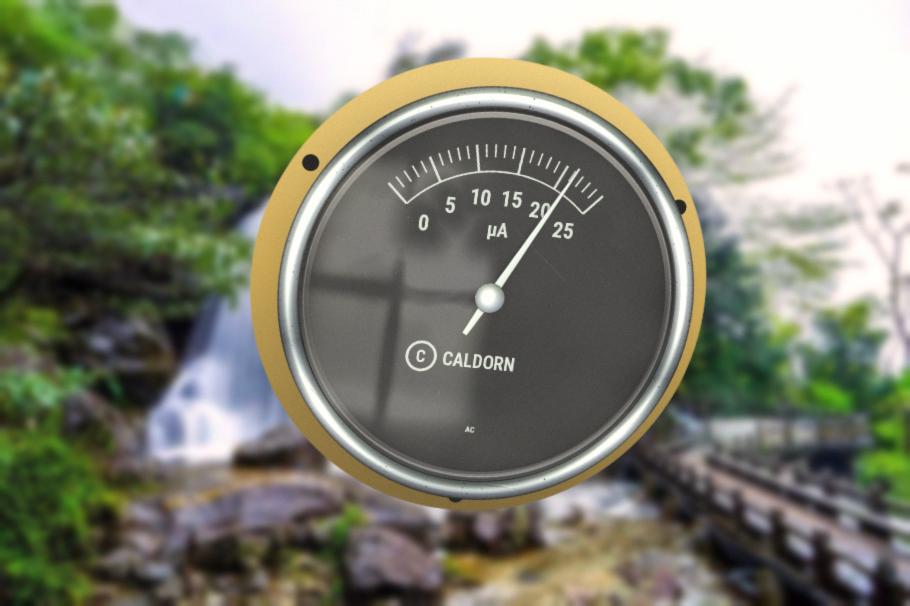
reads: 21µA
